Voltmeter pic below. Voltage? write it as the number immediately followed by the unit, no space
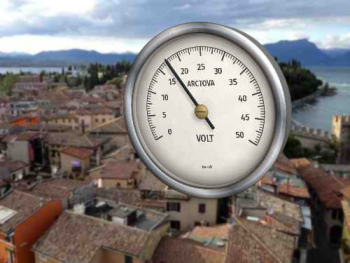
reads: 17.5V
